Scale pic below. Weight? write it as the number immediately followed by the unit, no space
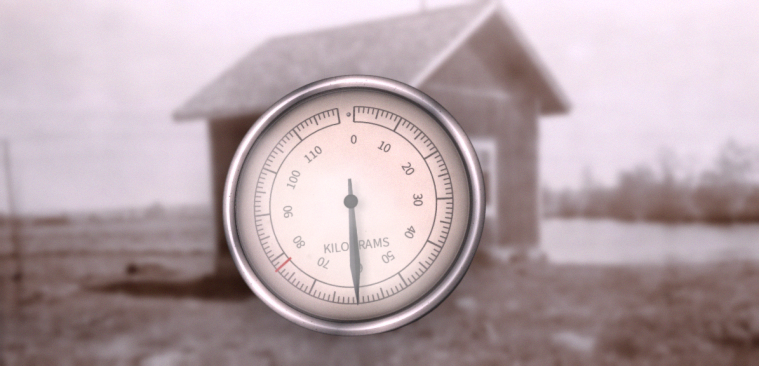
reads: 60kg
